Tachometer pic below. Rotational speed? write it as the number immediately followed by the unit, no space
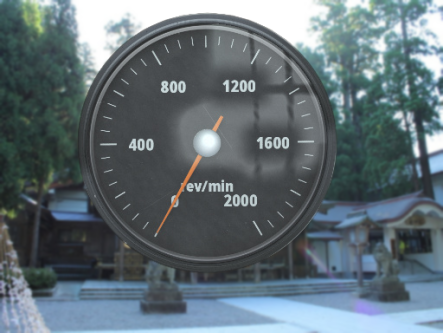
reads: 0rpm
